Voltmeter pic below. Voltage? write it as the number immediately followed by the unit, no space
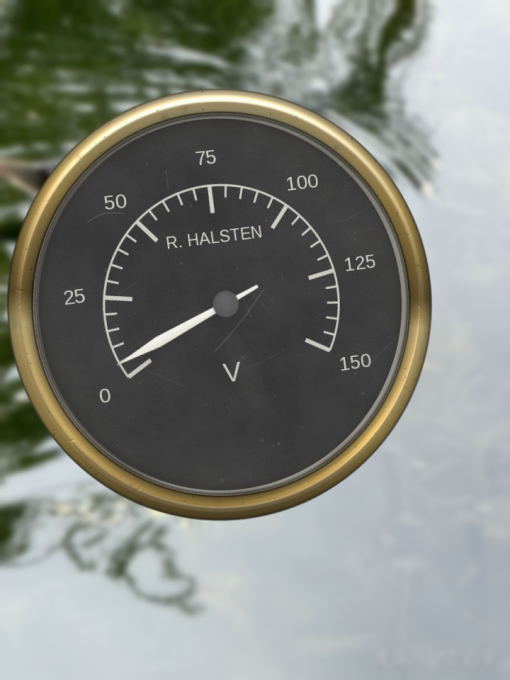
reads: 5V
